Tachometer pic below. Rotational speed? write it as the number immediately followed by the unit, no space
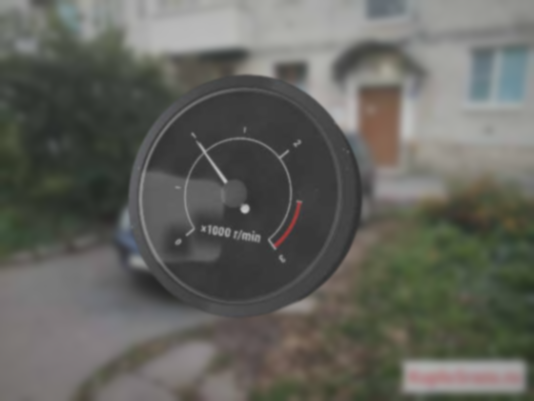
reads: 1000rpm
